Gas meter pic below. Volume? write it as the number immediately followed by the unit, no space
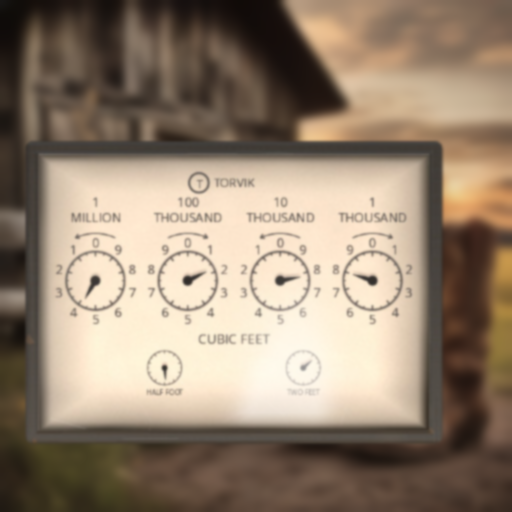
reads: 417800ft³
